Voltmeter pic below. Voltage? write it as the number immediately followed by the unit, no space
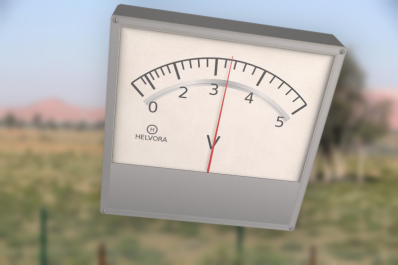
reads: 3.3V
